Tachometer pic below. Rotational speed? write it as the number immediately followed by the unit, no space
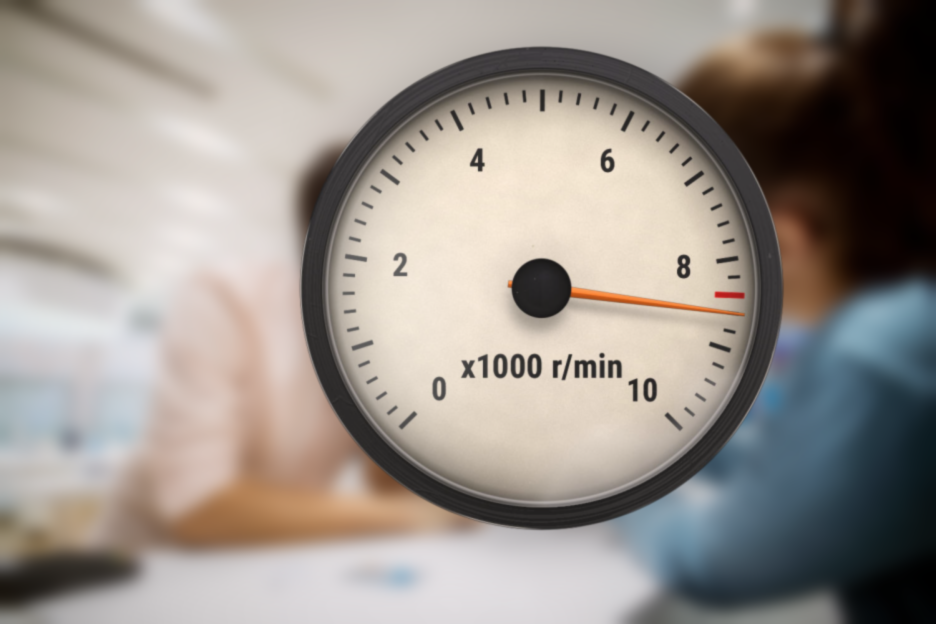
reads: 8600rpm
